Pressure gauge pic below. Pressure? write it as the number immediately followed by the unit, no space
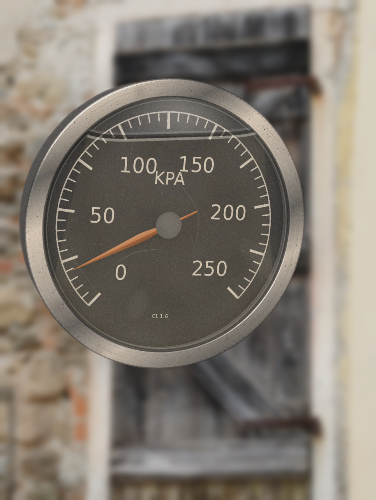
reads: 20kPa
